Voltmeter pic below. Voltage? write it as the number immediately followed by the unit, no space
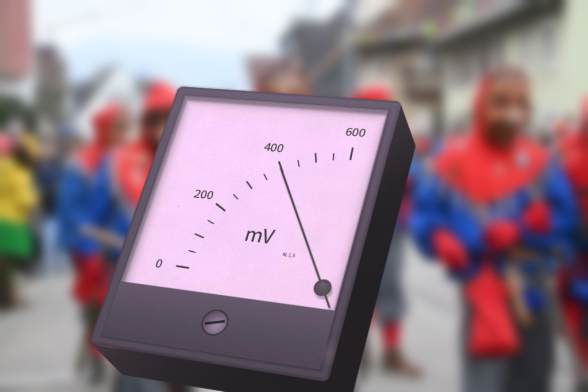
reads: 400mV
